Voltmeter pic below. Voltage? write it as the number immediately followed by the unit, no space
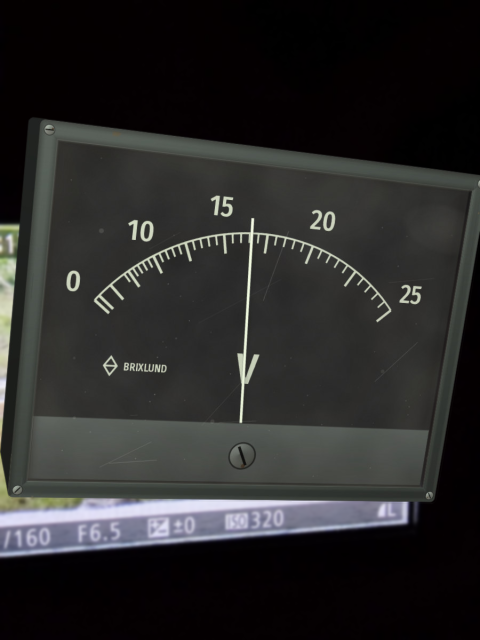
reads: 16.5V
